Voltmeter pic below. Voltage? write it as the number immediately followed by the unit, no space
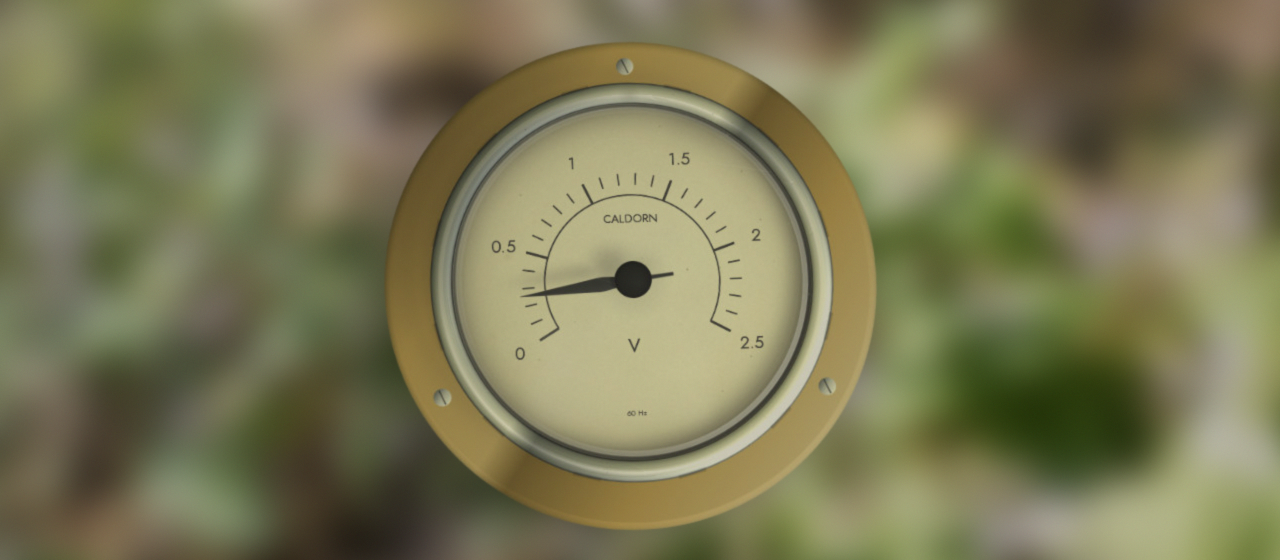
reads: 0.25V
